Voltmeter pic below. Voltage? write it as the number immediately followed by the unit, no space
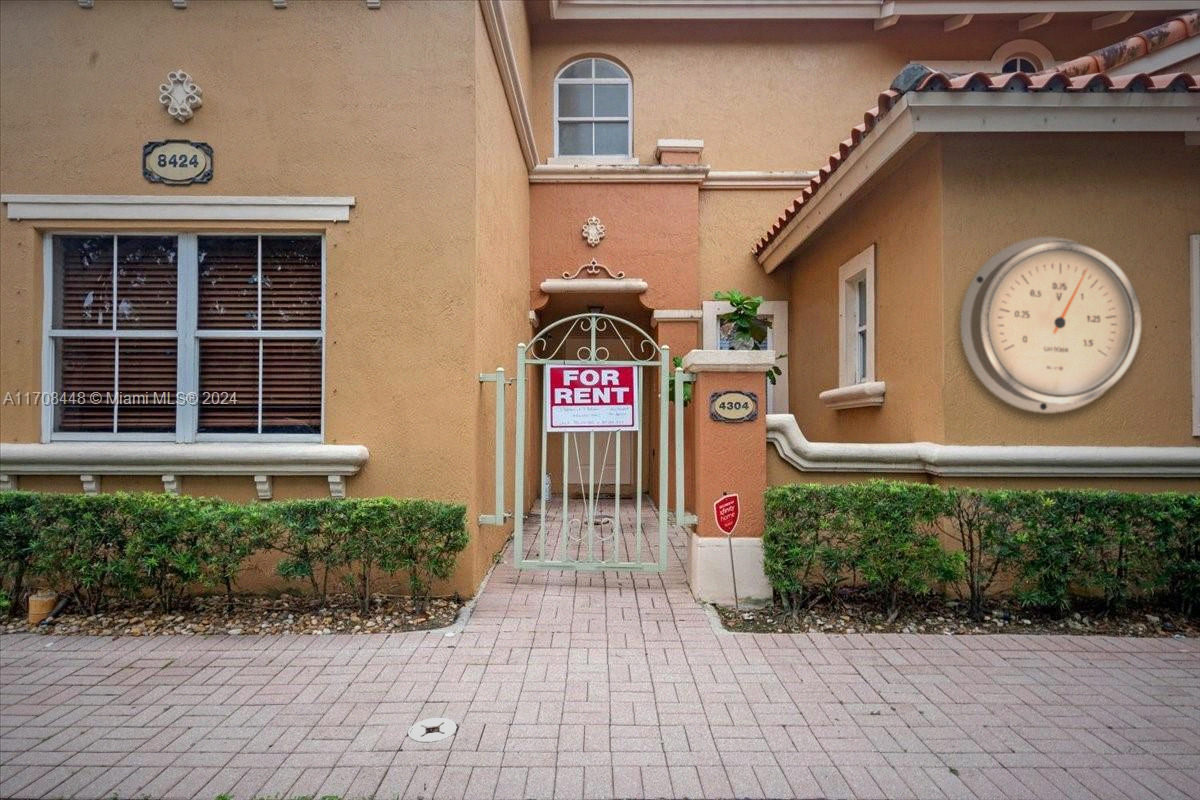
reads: 0.9V
